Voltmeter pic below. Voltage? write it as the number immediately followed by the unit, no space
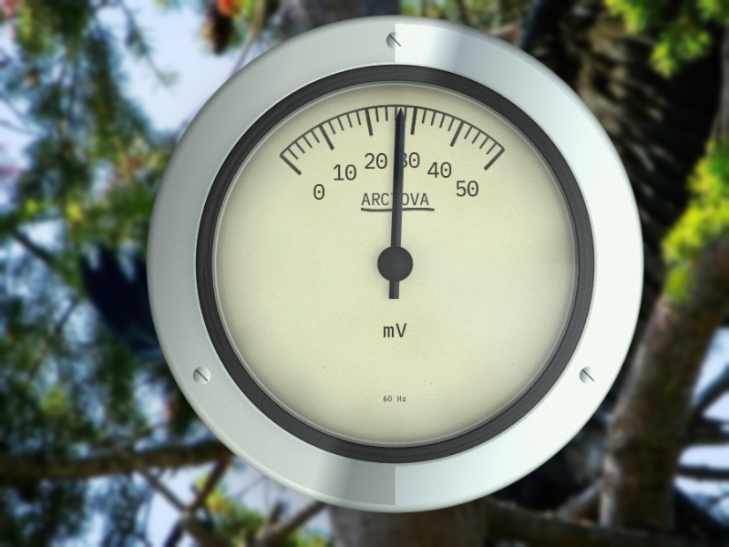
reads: 27mV
